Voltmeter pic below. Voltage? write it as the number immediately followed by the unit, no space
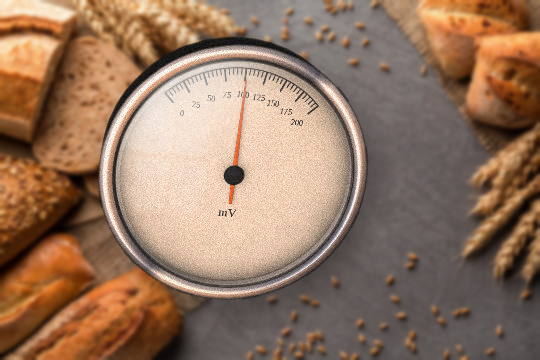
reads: 100mV
